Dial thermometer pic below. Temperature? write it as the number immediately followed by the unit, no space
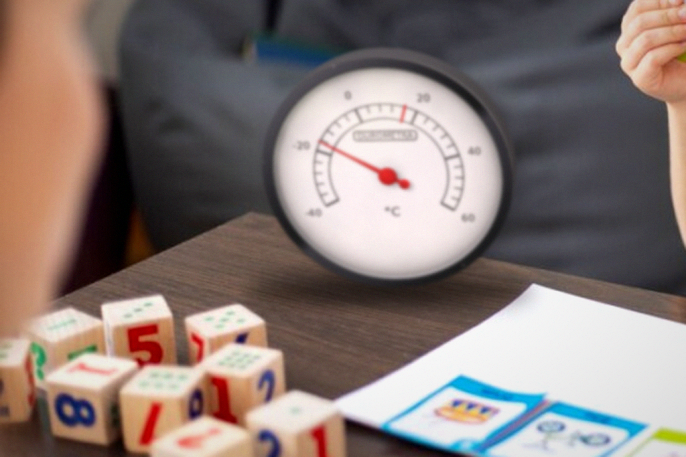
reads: -16°C
